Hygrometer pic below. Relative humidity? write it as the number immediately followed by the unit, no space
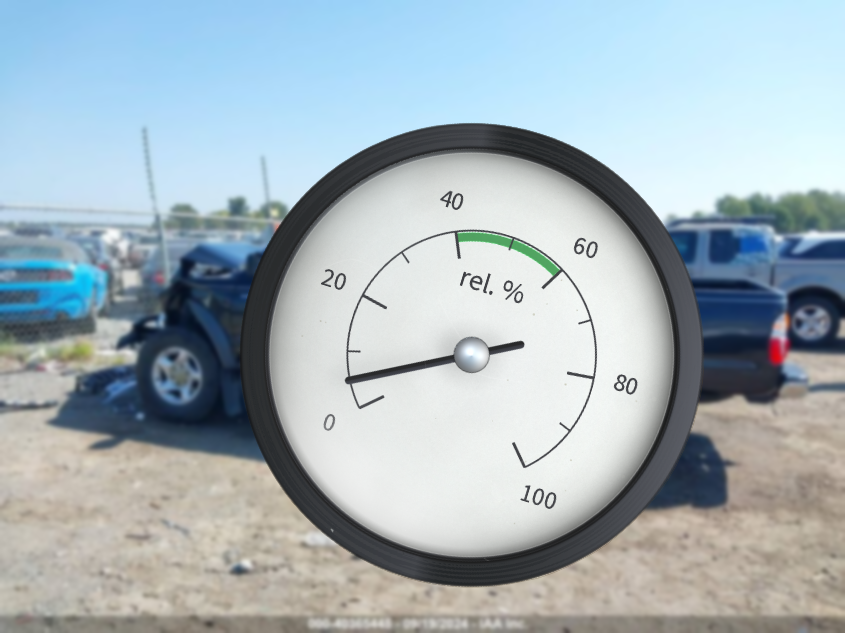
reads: 5%
